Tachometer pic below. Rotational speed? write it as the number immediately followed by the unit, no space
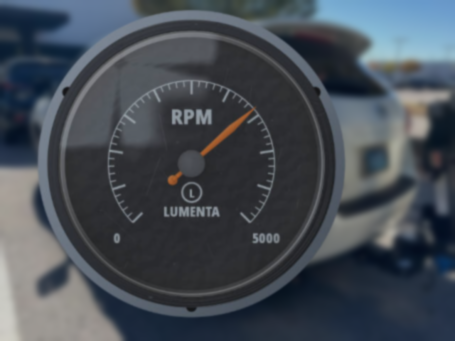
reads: 3400rpm
